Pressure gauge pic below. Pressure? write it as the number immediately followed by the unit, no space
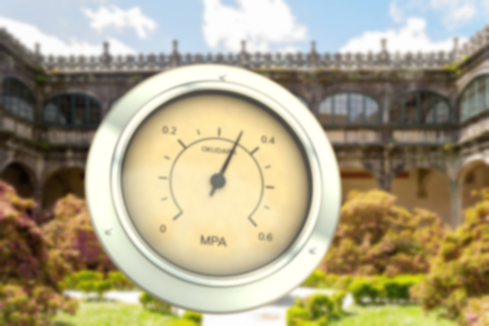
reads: 0.35MPa
